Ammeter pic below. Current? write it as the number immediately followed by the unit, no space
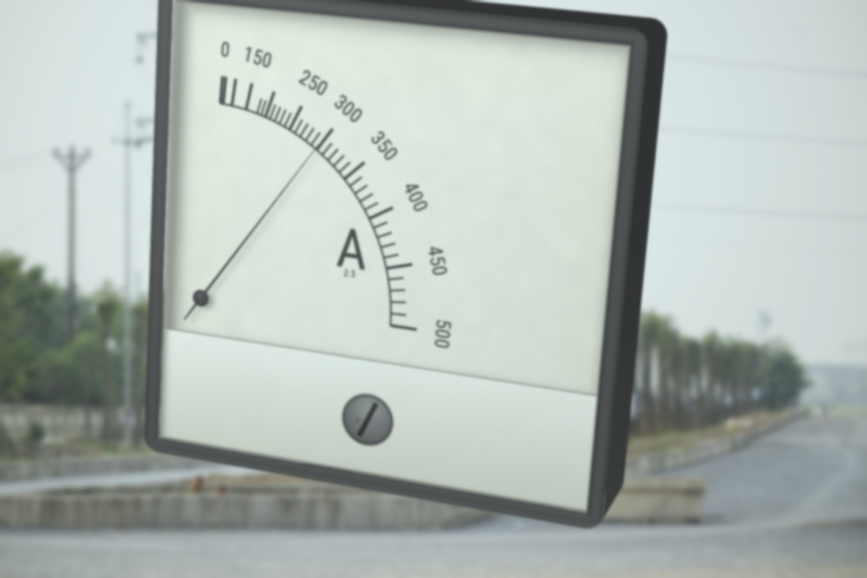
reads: 300A
